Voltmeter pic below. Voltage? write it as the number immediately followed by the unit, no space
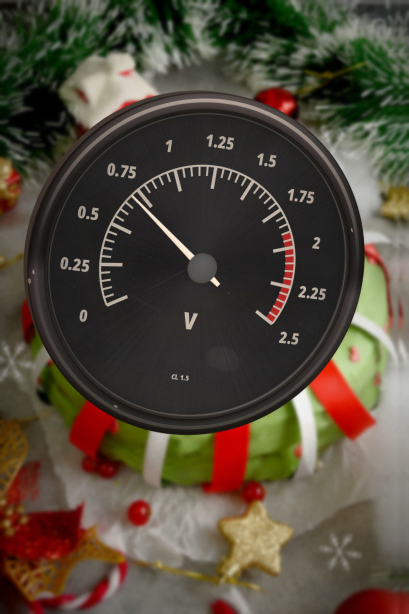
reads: 0.7V
